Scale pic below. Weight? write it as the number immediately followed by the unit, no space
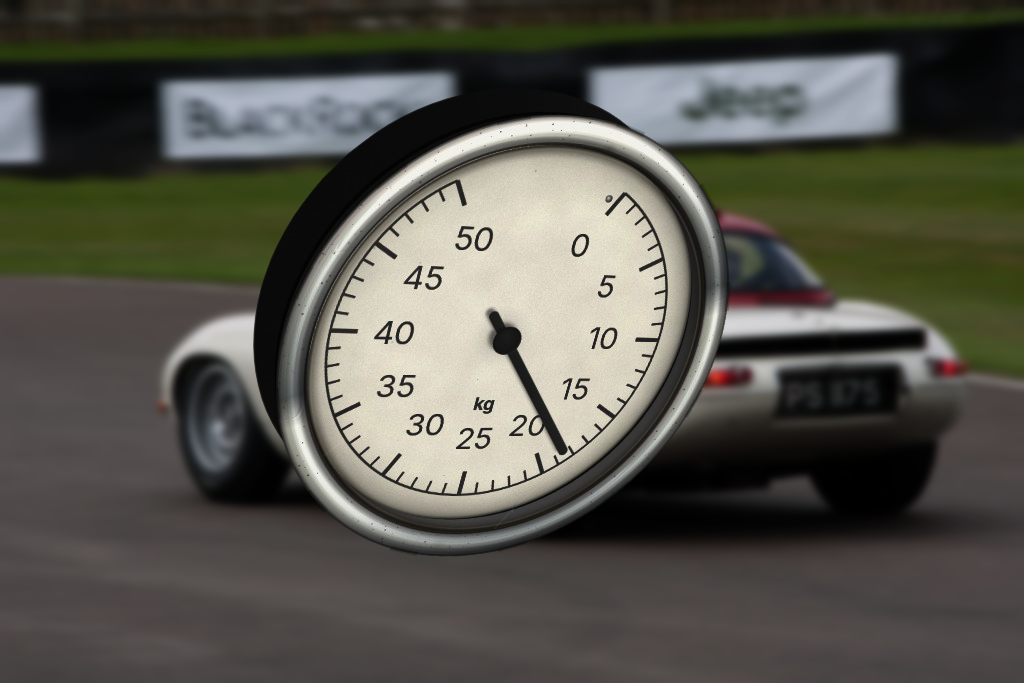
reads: 18.5kg
